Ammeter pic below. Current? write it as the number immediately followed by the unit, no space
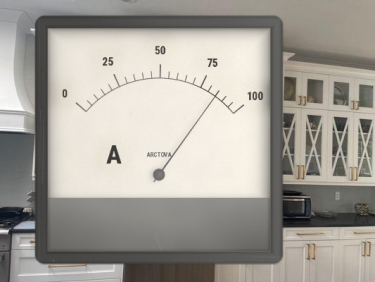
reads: 85A
